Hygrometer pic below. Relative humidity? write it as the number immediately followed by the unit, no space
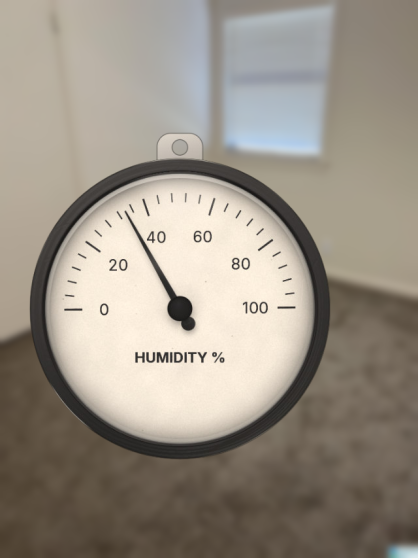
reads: 34%
